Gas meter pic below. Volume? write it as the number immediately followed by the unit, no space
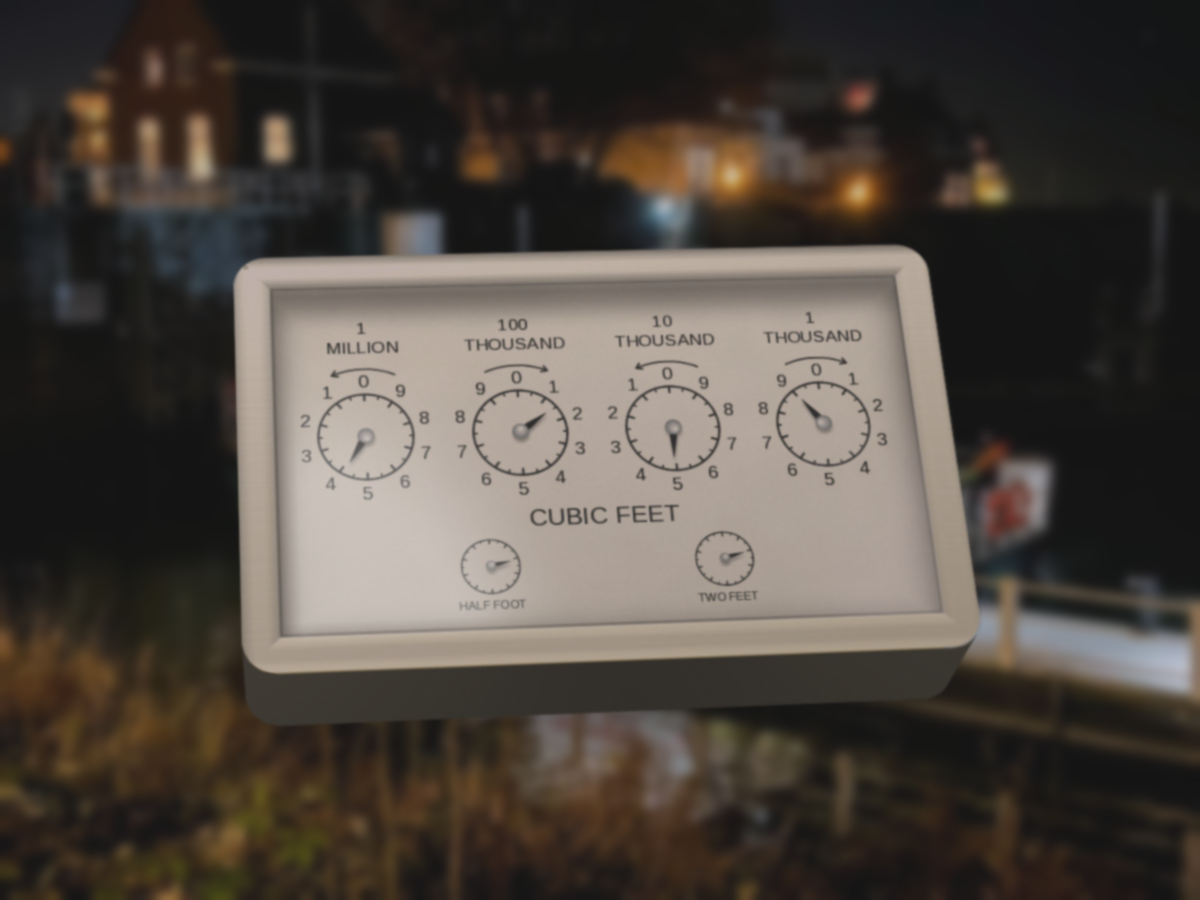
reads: 414900ft³
